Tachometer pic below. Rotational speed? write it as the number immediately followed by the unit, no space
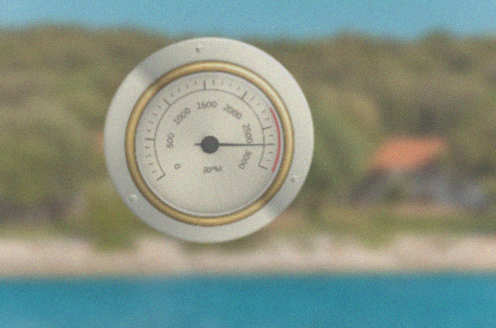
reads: 2700rpm
